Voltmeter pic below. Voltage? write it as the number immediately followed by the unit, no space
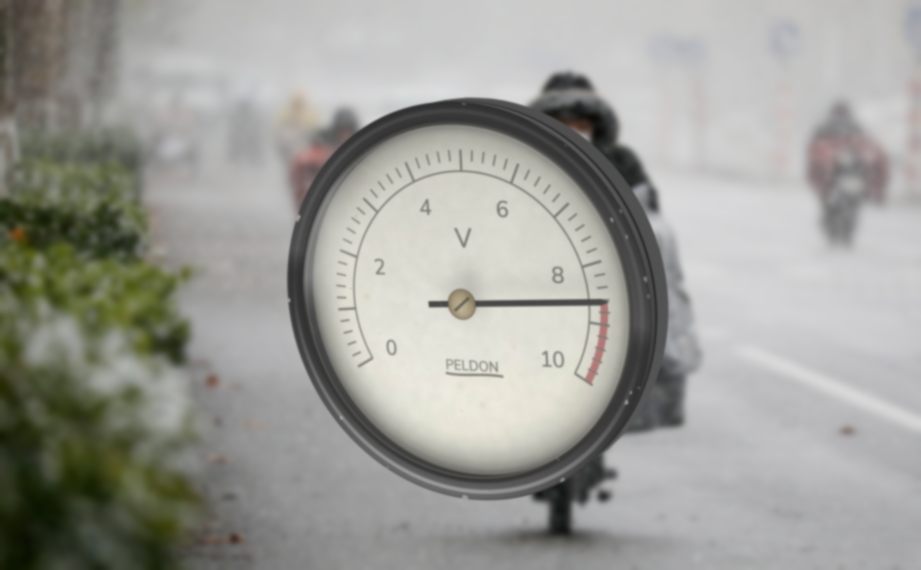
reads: 8.6V
